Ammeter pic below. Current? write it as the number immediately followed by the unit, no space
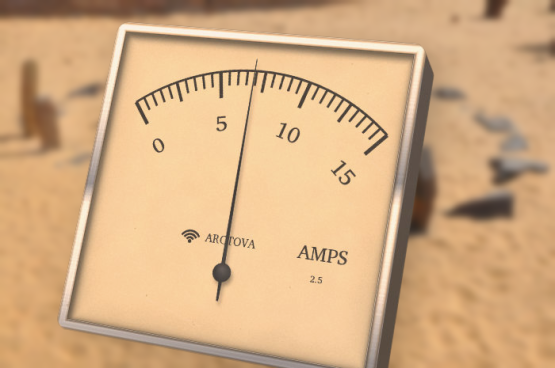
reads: 7A
